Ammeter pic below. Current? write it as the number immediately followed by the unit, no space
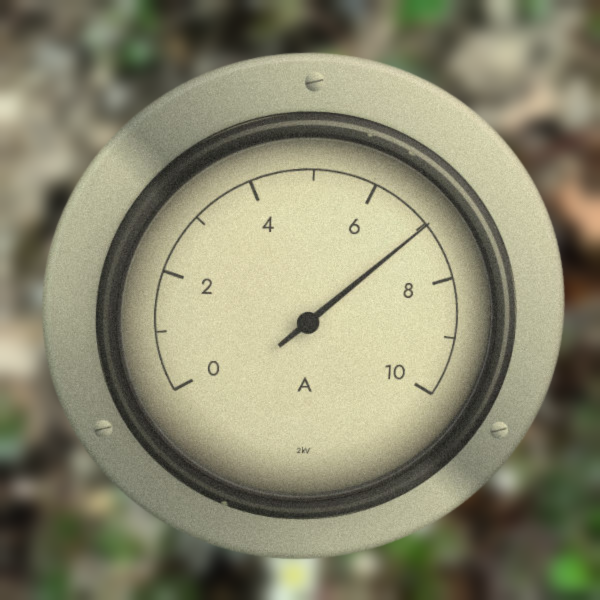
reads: 7A
